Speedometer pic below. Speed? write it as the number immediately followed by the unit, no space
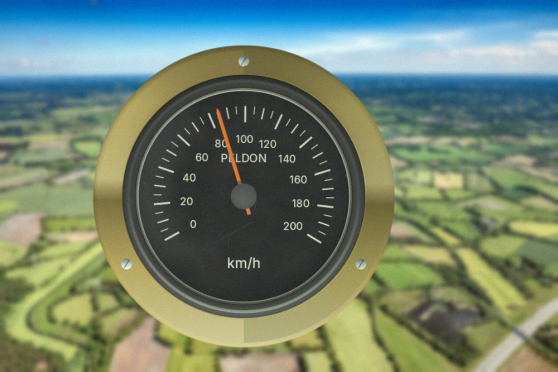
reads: 85km/h
